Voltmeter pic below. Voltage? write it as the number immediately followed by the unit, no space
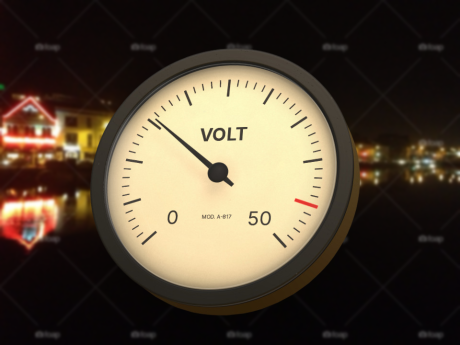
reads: 15.5V
